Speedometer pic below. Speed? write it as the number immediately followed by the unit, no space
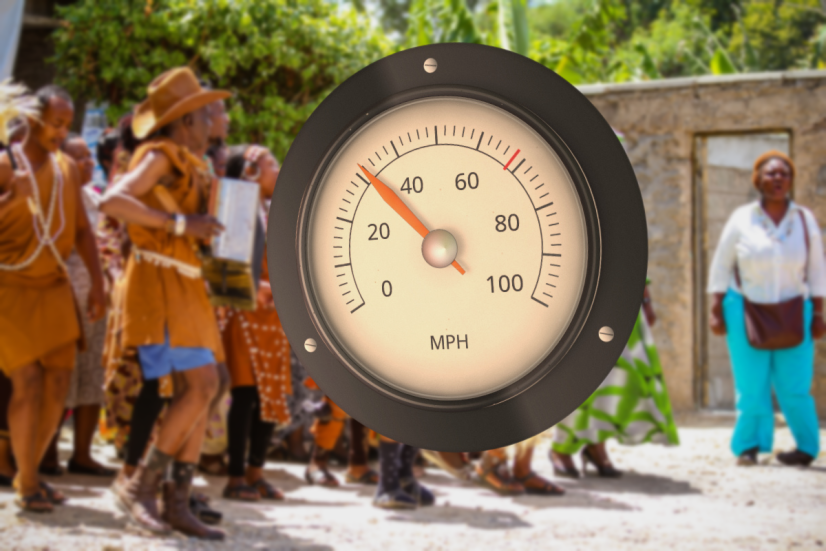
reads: 32mph
